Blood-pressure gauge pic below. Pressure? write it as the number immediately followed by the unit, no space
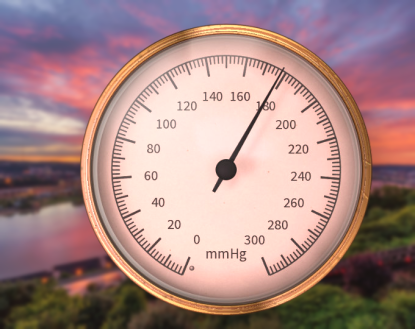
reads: 178mmHg
